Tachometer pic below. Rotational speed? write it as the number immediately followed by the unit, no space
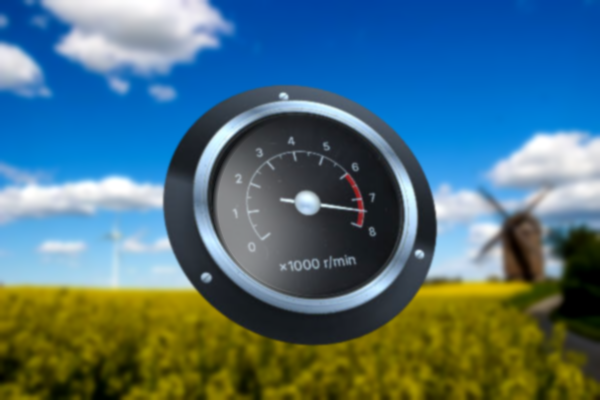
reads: 7500rpm
